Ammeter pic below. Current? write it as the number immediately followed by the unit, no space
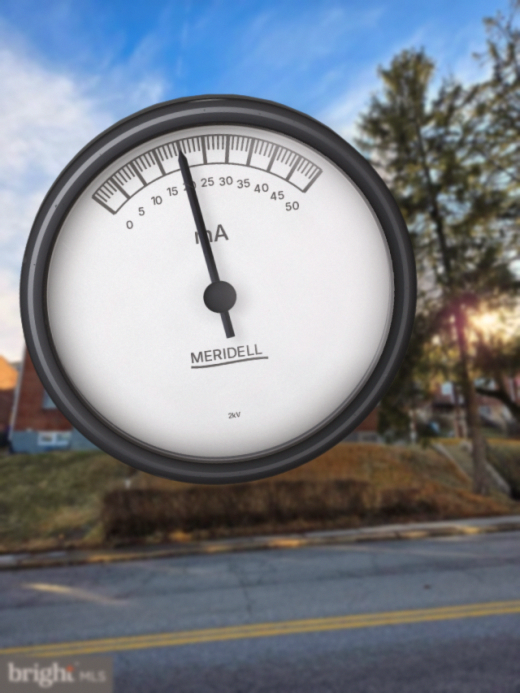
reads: 20mA
